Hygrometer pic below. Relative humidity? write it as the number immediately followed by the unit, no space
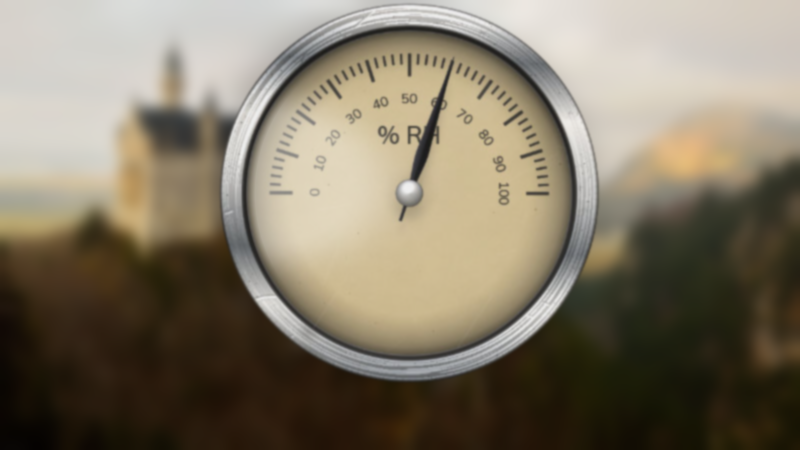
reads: 60%
